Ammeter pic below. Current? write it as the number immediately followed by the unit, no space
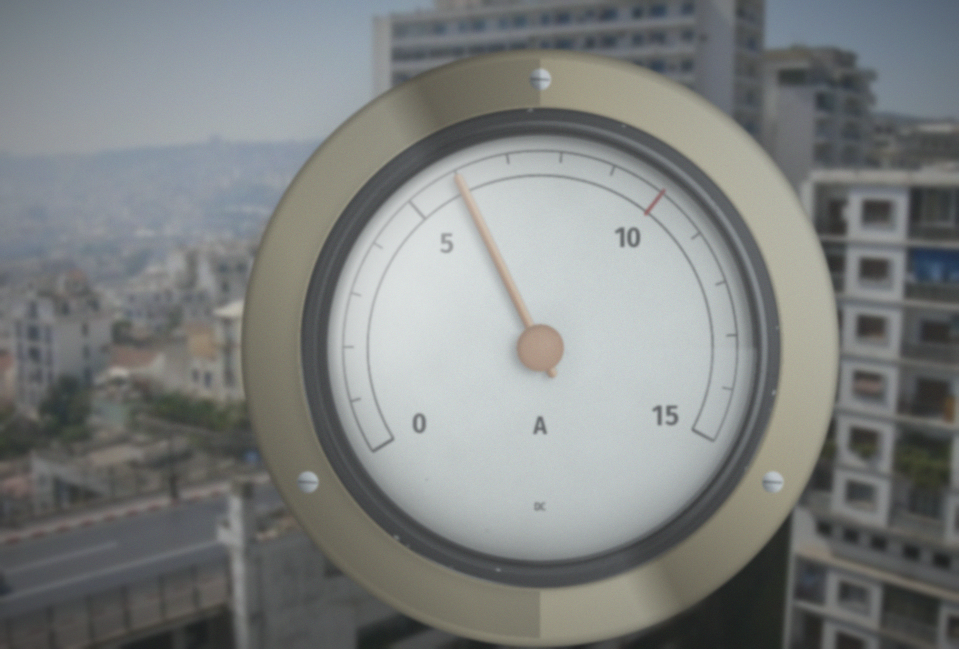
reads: 6A
